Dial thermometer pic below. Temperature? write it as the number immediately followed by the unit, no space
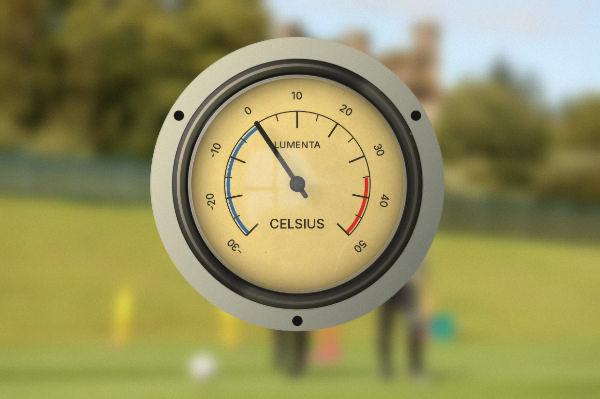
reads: 0°C
